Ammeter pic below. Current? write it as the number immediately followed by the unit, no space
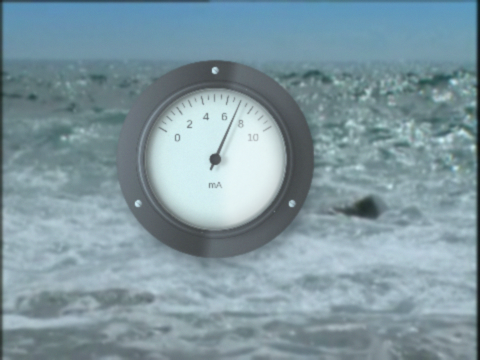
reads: 7mA
